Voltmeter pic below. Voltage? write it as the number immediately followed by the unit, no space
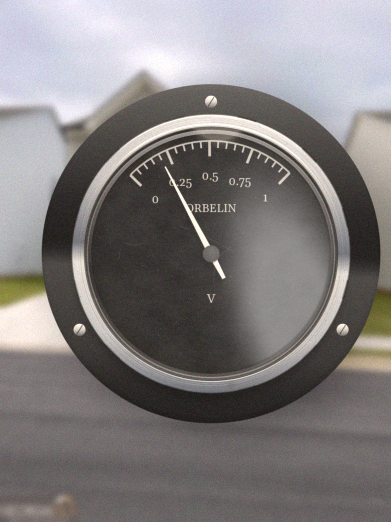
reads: 0.2V
